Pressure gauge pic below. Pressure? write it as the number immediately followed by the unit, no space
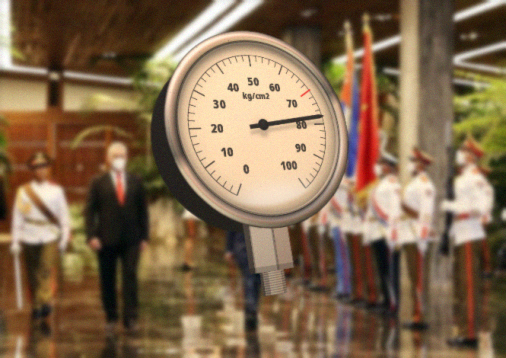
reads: 78kg/cm²
